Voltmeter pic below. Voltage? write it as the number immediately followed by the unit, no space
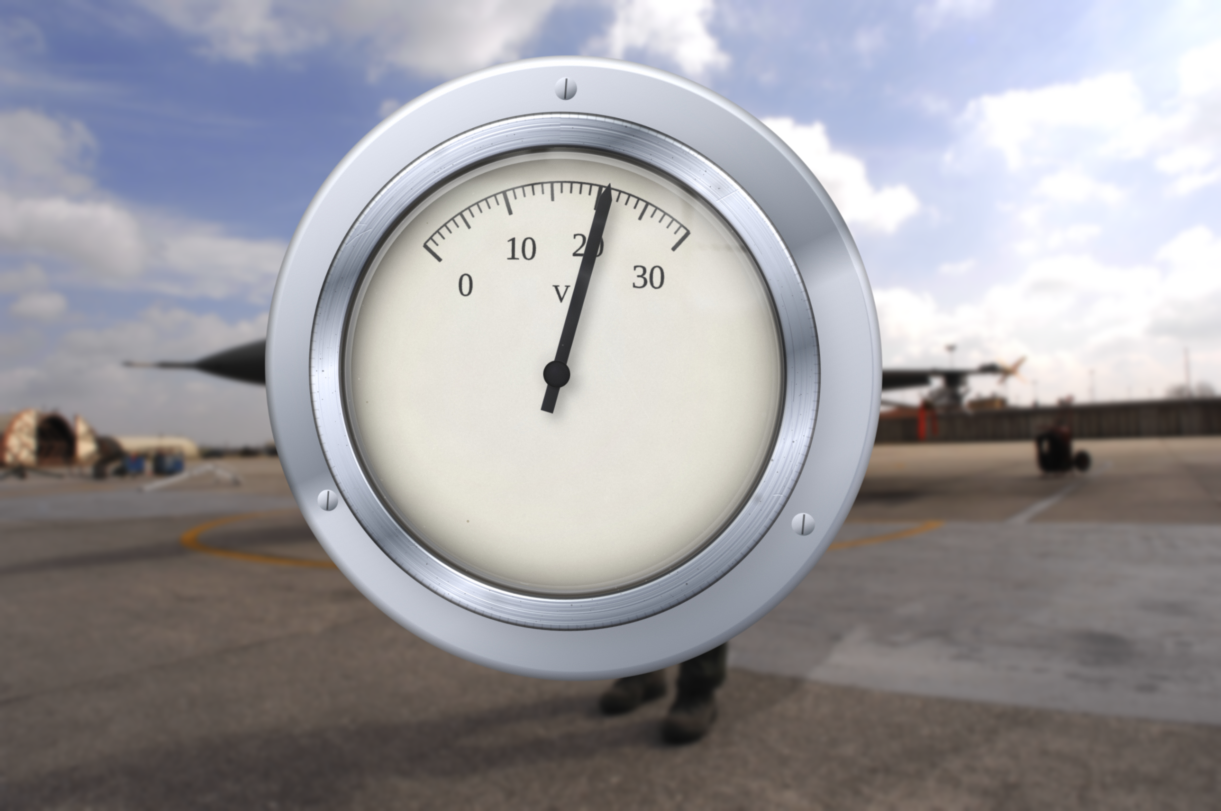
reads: 21V
